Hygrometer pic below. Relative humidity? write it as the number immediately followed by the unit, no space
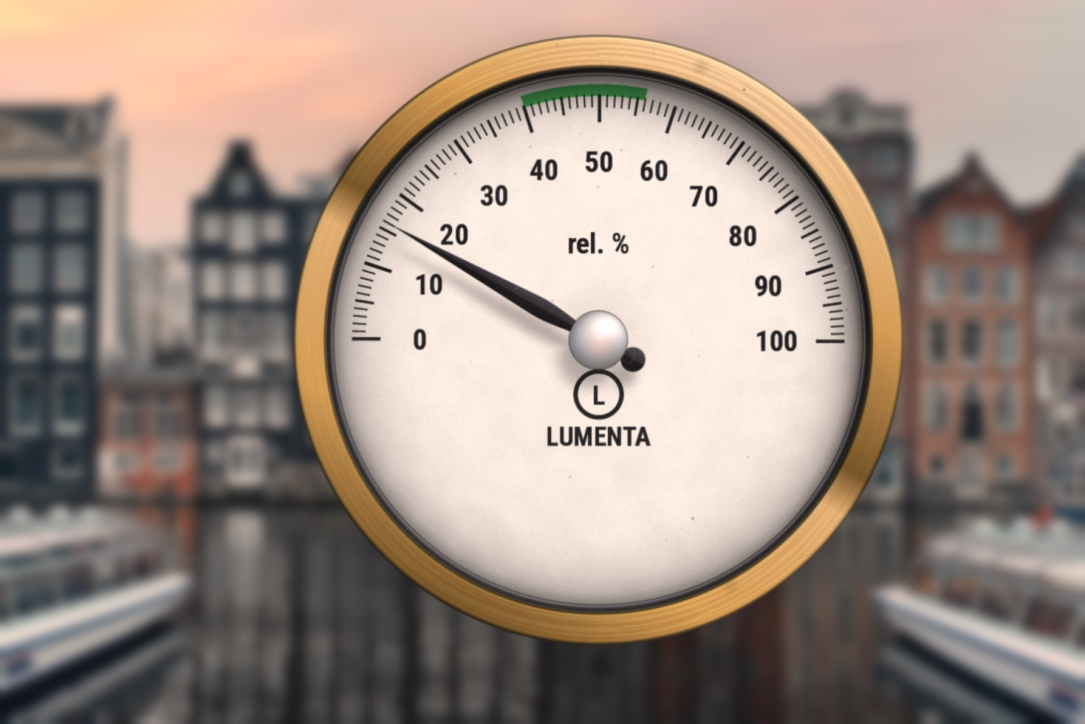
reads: 16%
